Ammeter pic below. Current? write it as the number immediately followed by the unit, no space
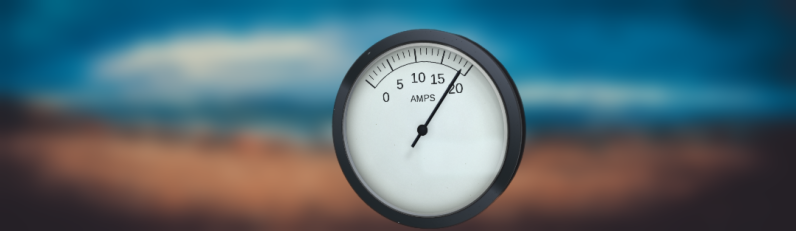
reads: 19A
